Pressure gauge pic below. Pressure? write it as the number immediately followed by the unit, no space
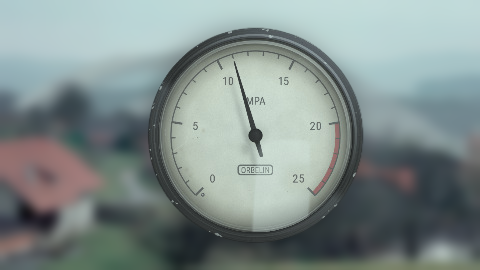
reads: 11MPa
